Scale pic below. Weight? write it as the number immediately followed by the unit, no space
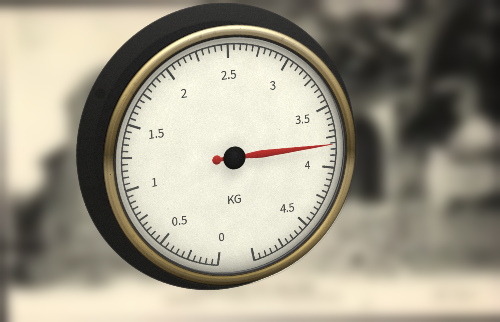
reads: 3.8kg
